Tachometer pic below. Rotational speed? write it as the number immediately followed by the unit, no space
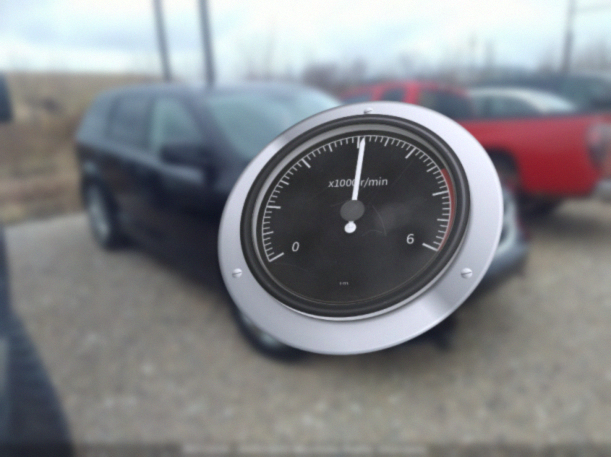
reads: 3100rpm
